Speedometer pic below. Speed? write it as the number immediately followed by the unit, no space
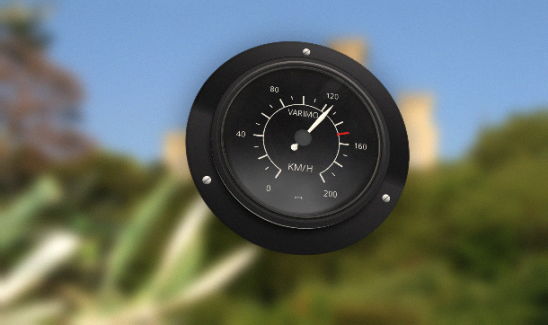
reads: 125km/h
